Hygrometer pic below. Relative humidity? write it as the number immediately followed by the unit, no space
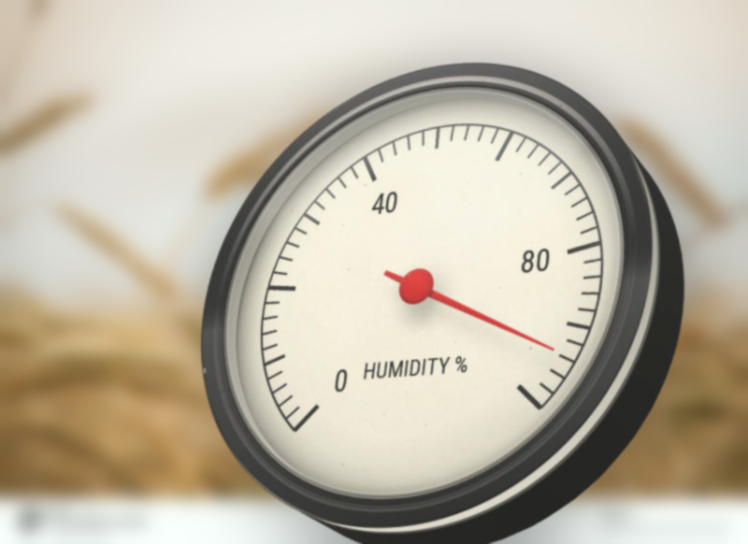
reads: 94%
